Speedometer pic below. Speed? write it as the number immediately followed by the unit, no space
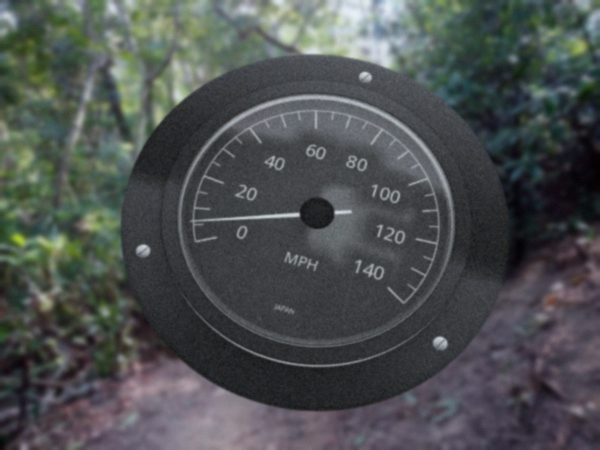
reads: 5mph
